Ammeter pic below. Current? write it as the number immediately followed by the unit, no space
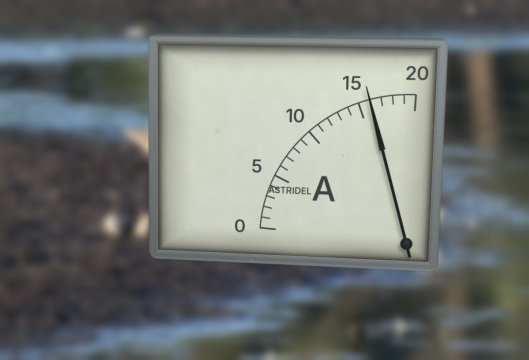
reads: 16A
